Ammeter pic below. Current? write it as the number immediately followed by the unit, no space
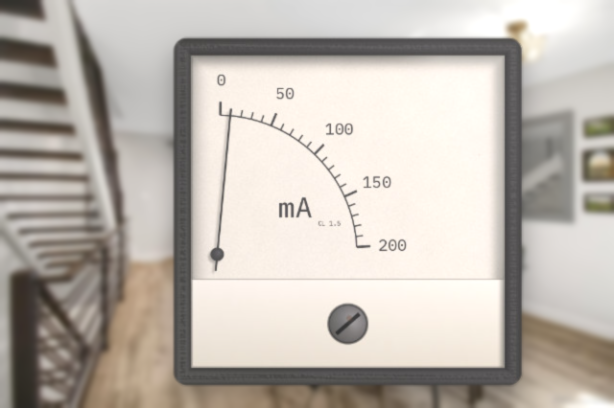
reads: 10mA
